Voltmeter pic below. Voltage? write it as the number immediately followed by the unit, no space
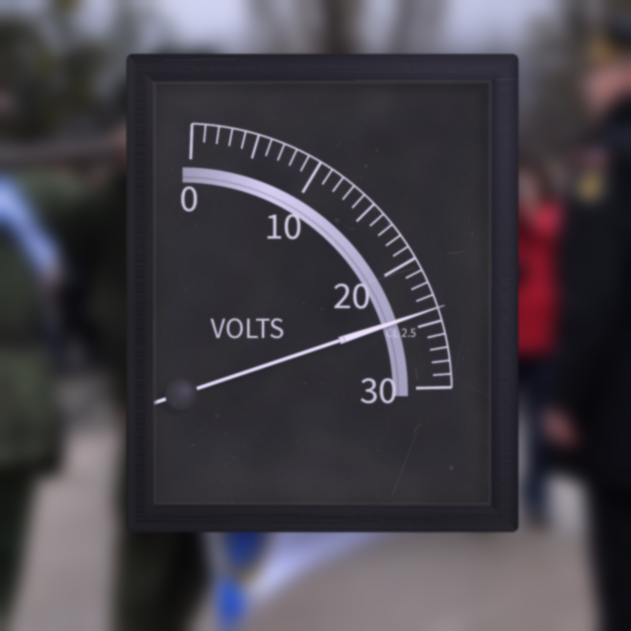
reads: 24V
